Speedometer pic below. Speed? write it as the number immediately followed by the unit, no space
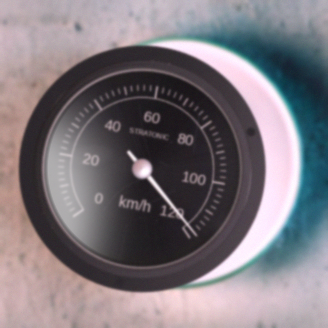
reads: 118km/h
